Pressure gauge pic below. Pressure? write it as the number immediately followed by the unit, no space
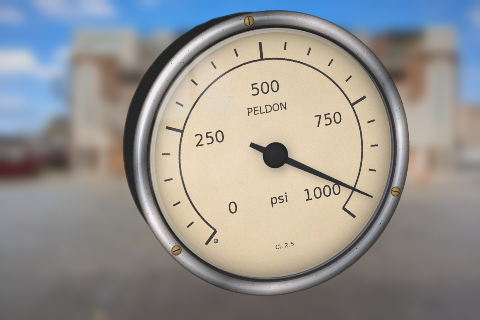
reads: 950psi
